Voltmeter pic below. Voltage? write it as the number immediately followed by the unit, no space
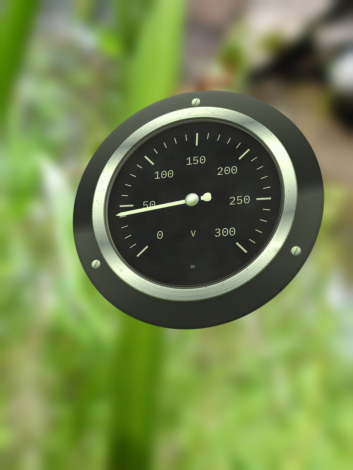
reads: 40V
